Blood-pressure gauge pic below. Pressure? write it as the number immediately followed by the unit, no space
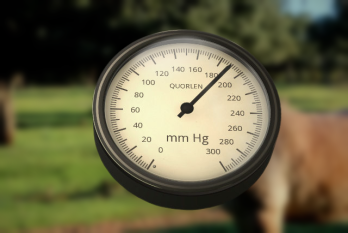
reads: 190mmHg
